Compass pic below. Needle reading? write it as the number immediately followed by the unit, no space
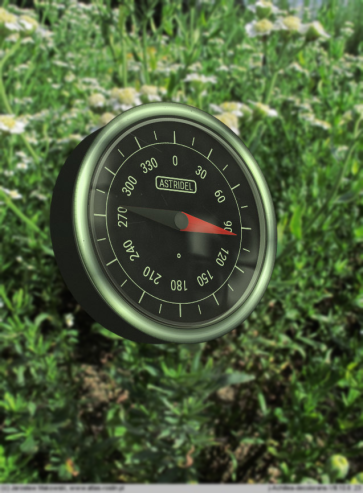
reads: 97.5°
